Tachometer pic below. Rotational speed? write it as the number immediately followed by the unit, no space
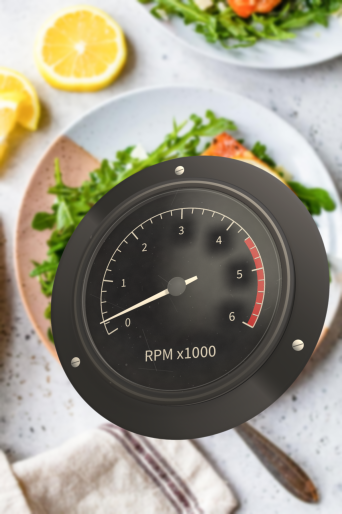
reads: 200rpm
